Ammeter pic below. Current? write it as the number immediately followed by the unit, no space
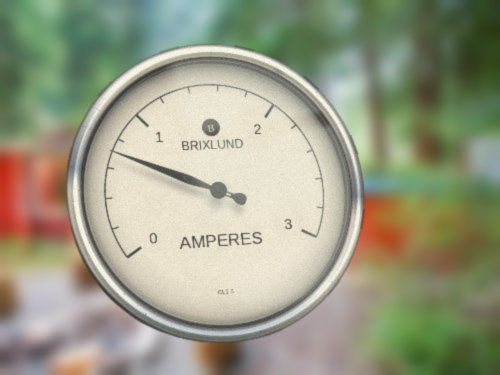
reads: 0.7A
